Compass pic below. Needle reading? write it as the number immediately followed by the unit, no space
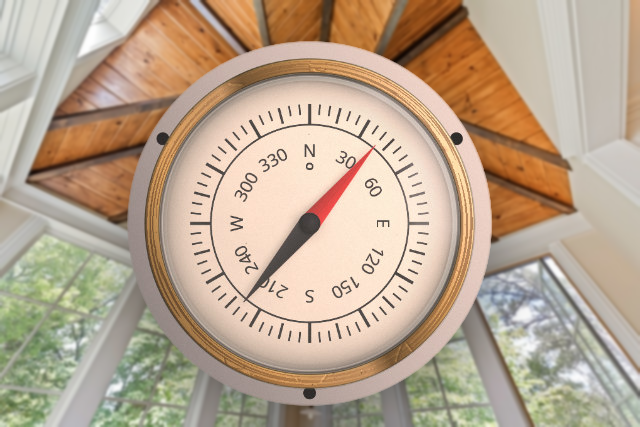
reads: 40°
